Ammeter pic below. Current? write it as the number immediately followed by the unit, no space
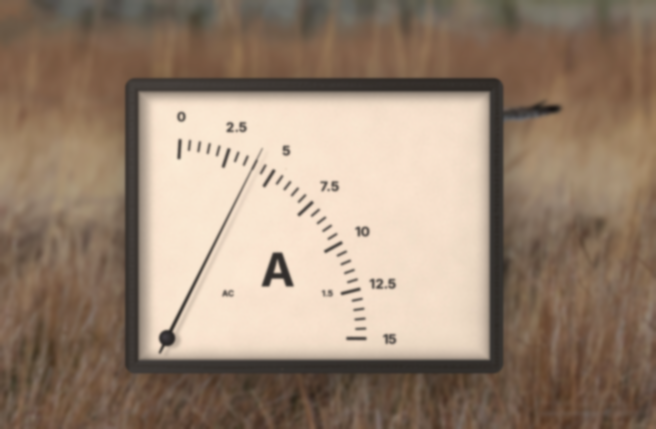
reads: 4A
